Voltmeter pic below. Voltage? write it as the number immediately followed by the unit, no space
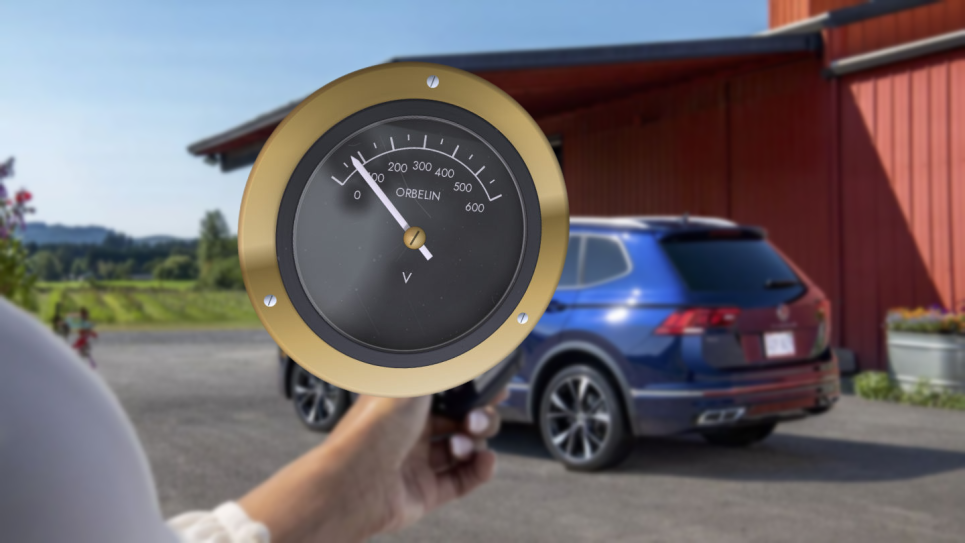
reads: 75V
